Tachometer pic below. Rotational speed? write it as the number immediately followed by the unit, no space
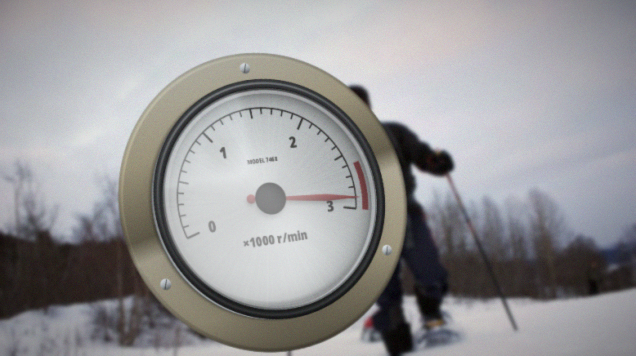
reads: 2900rpm
